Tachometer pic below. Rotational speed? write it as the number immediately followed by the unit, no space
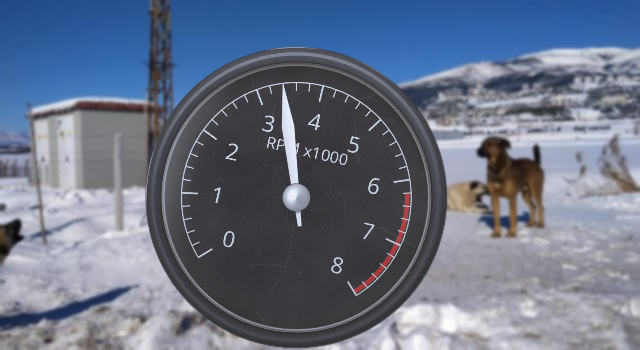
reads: 3400rpm
